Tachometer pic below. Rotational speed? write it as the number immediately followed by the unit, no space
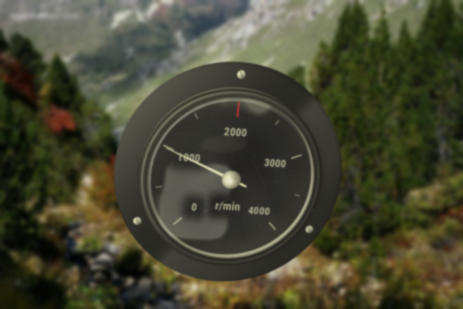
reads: 1000rpm
